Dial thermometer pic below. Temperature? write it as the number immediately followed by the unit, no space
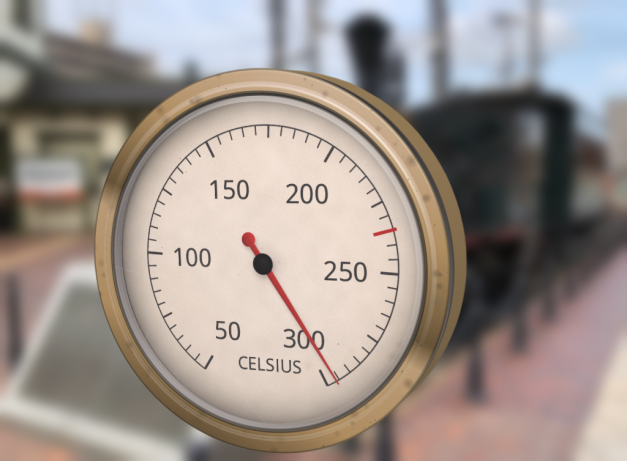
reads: 295°C
